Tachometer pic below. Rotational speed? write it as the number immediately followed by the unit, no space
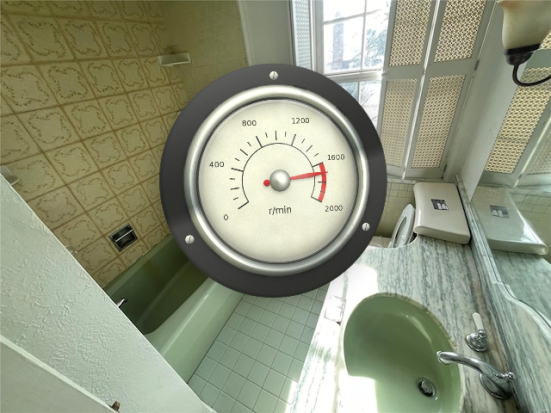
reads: 1700rpm
